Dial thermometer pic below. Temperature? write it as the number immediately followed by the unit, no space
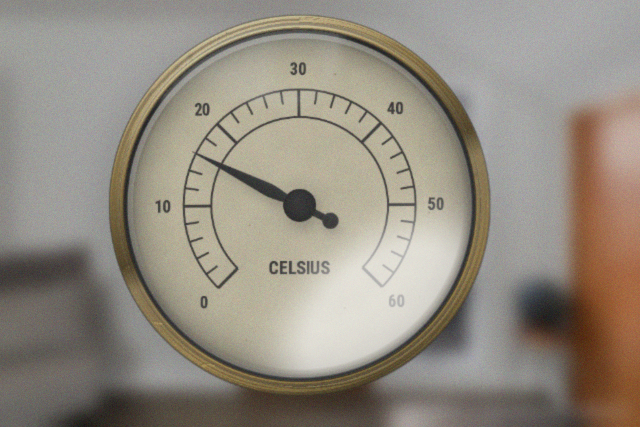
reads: 16°C
